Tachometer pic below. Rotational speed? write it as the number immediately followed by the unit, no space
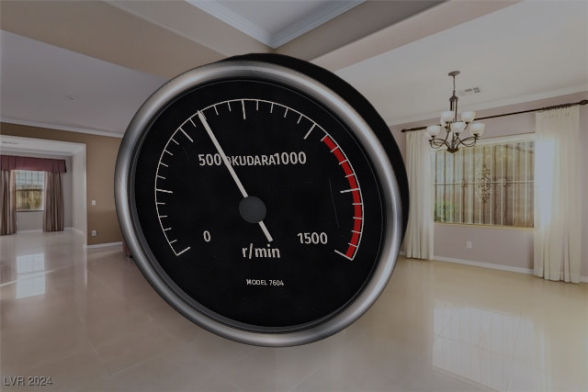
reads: 600rpm
